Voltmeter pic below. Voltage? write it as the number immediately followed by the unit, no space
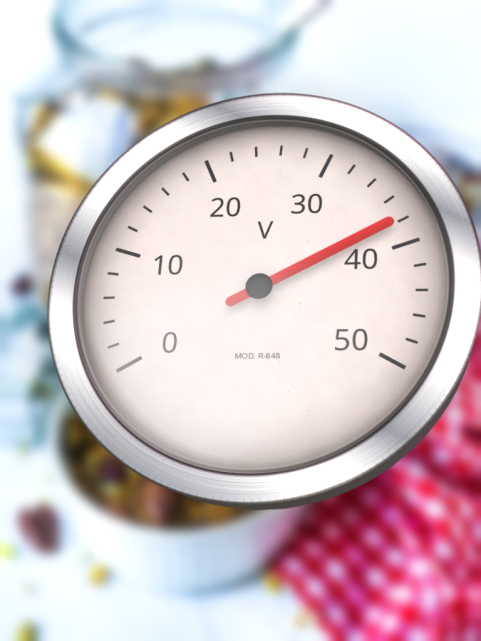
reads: 38V
